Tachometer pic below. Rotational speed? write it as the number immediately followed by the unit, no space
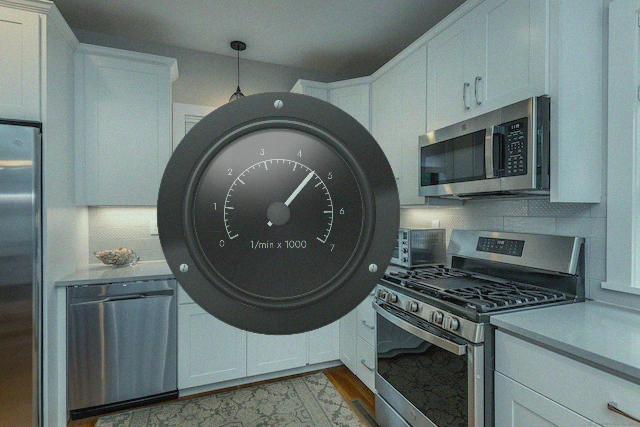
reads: 4600rpm
